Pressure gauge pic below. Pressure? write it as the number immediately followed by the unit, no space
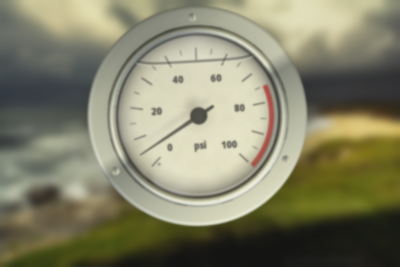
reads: 5psi
